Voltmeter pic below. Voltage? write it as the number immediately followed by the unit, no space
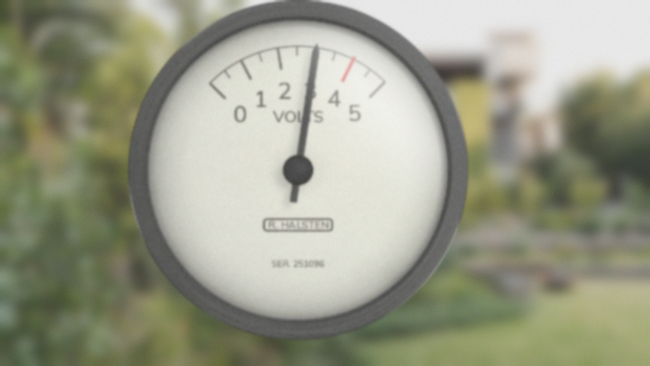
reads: 3V
